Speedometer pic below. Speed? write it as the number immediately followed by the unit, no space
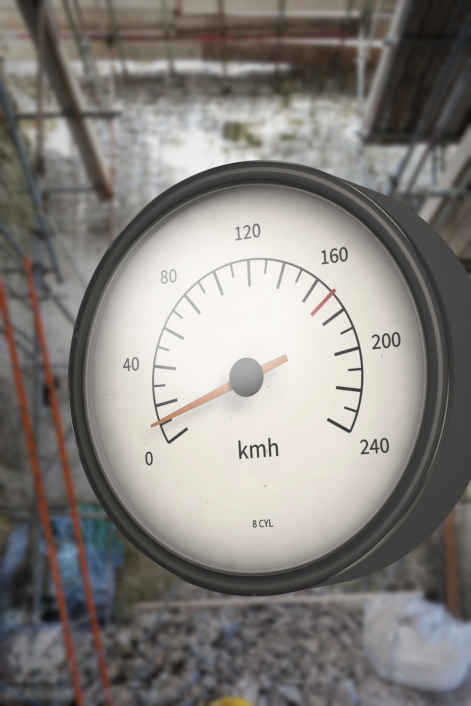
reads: 10km/h
